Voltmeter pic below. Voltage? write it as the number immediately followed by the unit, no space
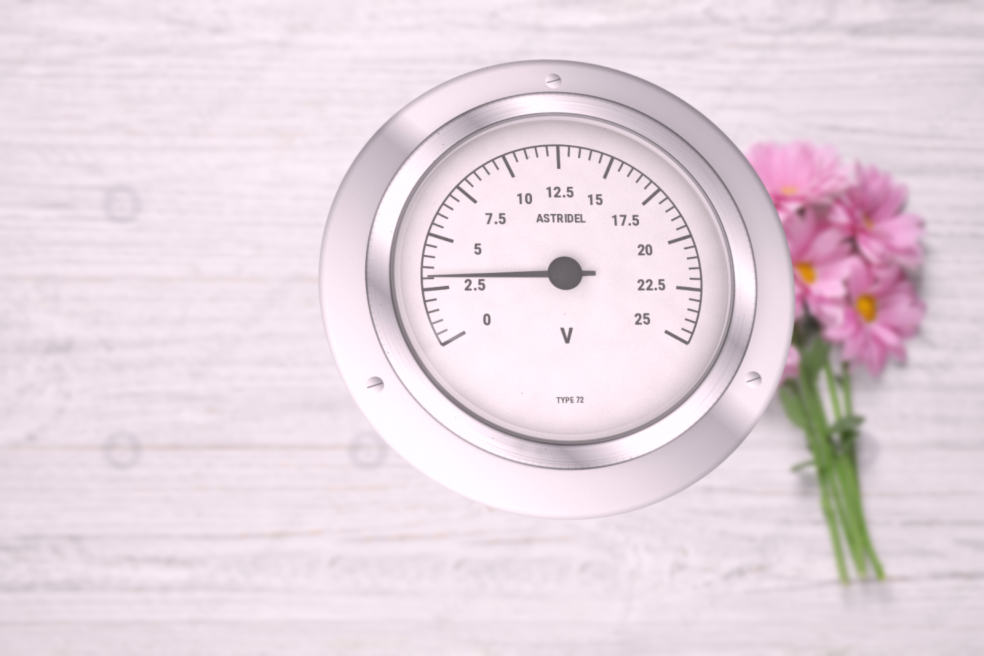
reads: 3V
